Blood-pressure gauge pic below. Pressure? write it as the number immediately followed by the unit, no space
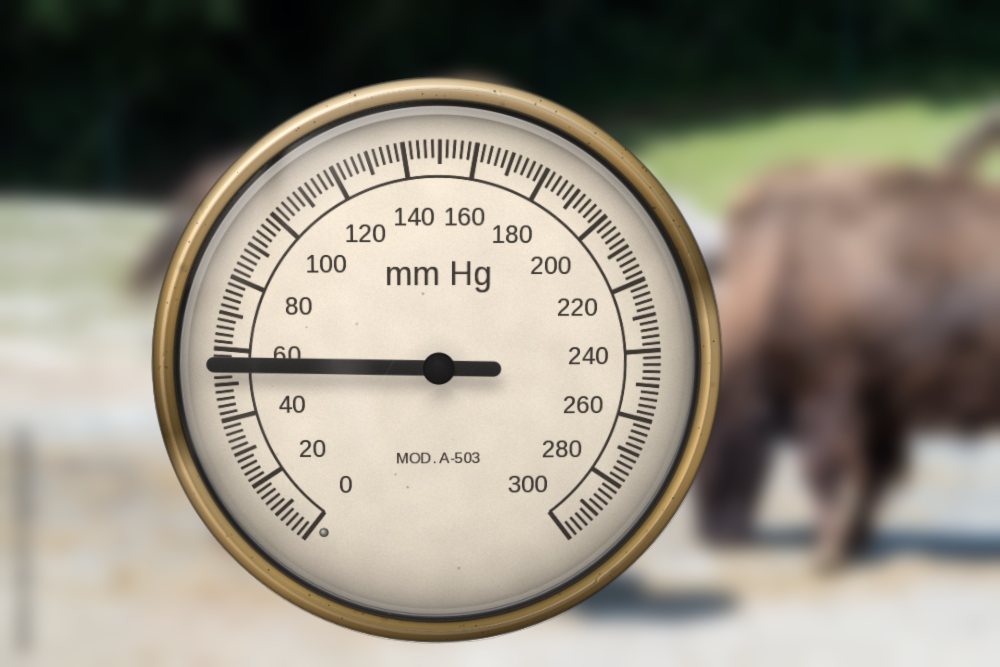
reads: 56mmHg
